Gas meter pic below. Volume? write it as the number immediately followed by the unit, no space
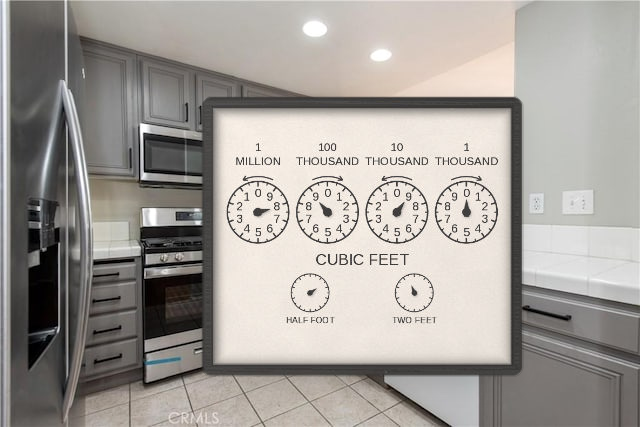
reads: 789000ft³
